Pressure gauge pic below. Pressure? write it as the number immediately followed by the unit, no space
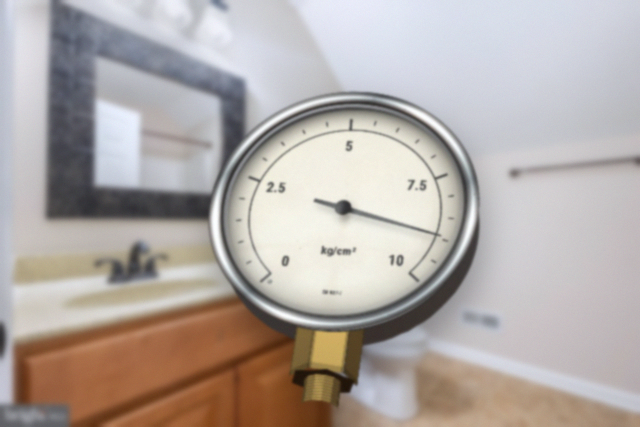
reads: 9kg/cm²
